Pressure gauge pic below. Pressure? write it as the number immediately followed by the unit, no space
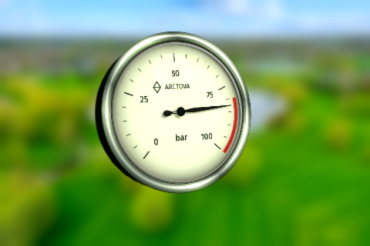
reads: 82.5bar
